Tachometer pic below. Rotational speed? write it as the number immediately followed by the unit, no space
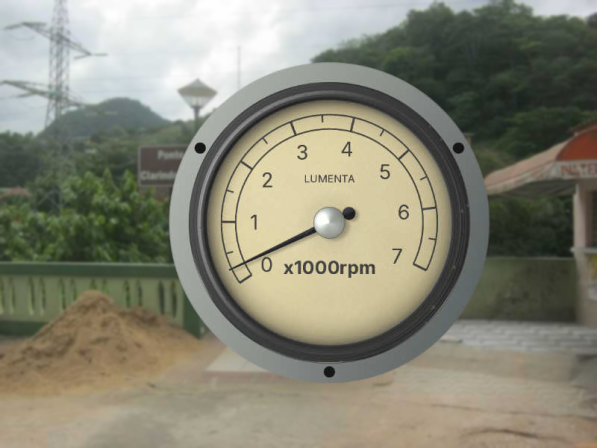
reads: 250rpm
